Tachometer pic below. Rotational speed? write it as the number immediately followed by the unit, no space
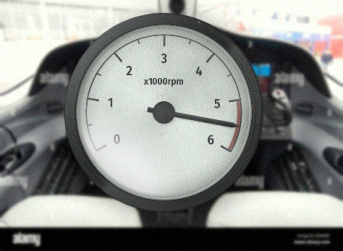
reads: 5500rpm
